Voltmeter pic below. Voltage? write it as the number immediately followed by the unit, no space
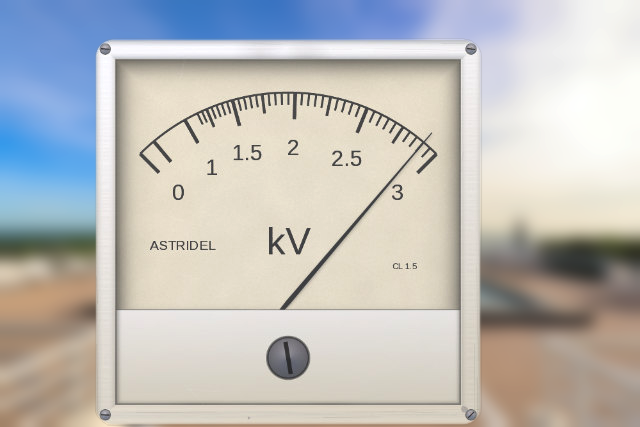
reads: 2.9kV
